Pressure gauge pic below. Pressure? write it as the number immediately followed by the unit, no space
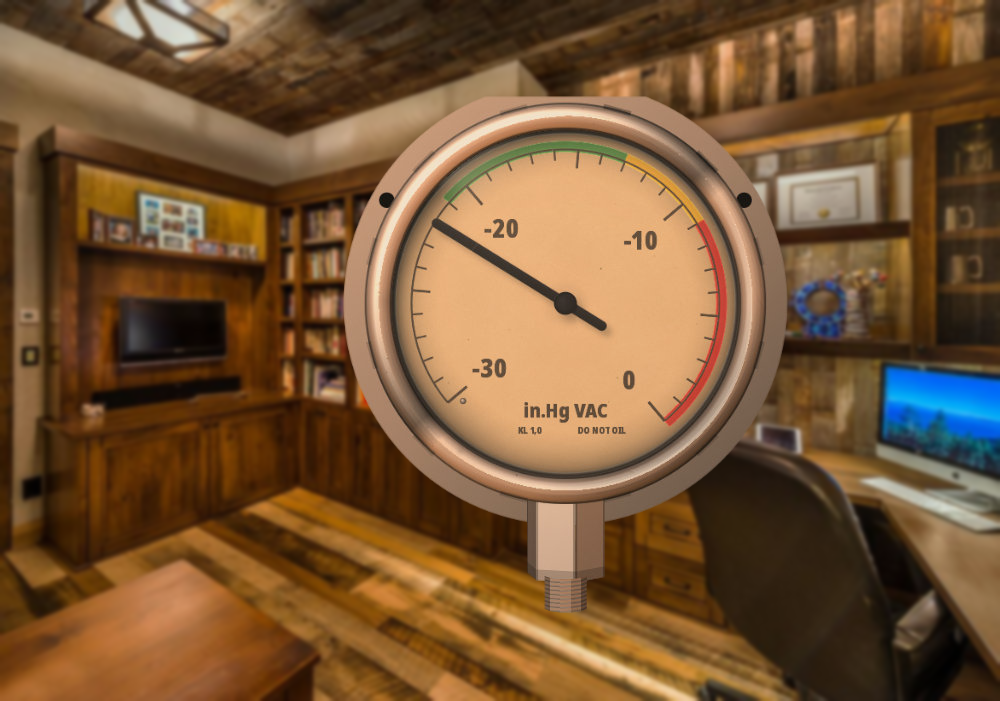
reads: -22inHg
